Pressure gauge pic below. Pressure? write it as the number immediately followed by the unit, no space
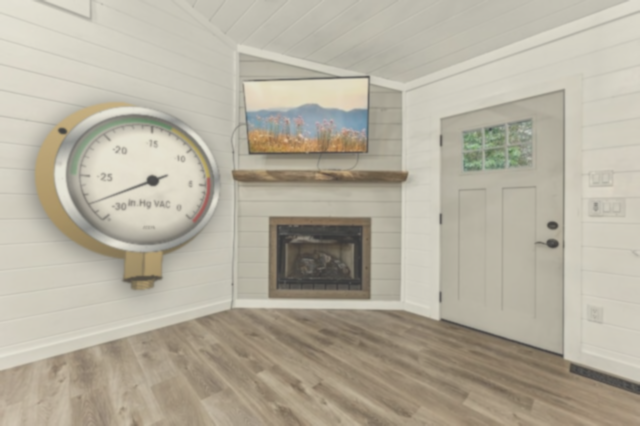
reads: -28inHg
